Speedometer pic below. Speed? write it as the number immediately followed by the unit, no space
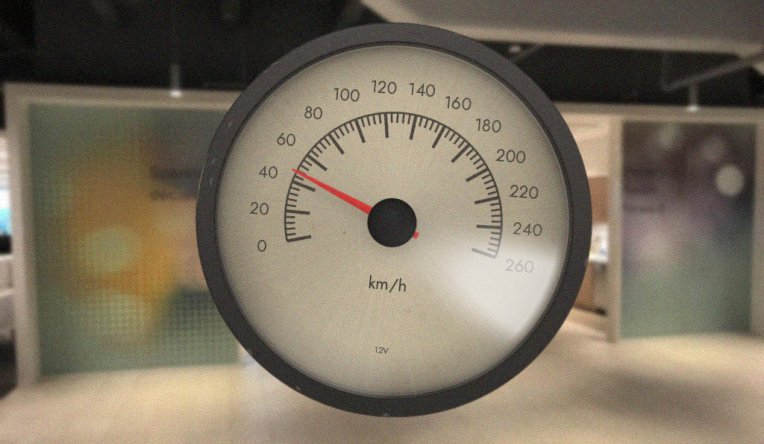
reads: 48km/h
